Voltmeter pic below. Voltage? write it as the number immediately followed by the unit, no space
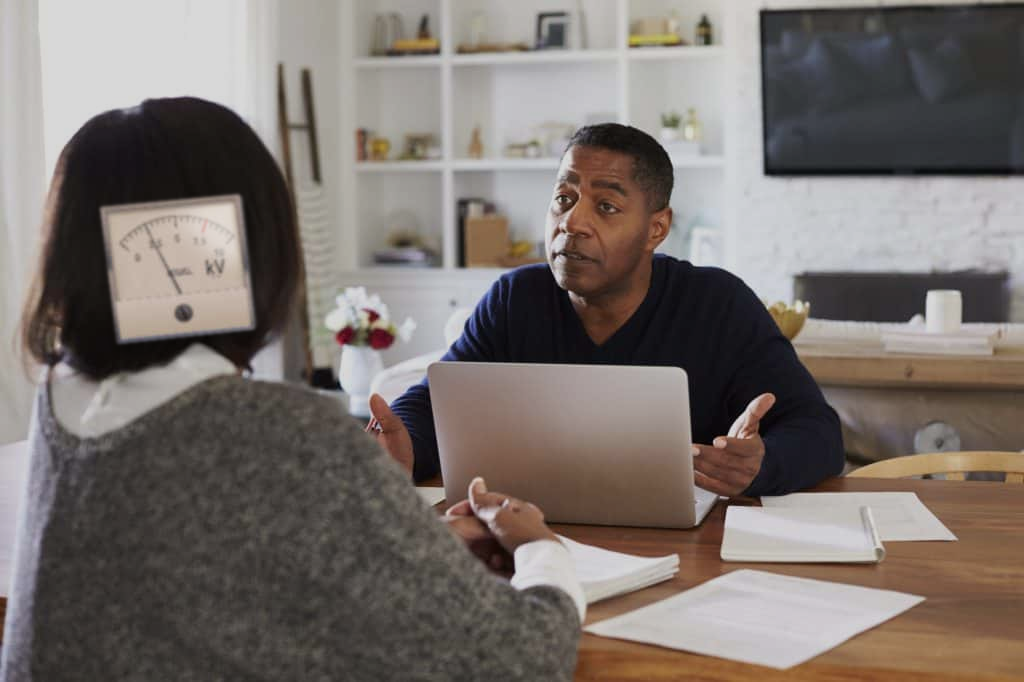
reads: 2.5kV
